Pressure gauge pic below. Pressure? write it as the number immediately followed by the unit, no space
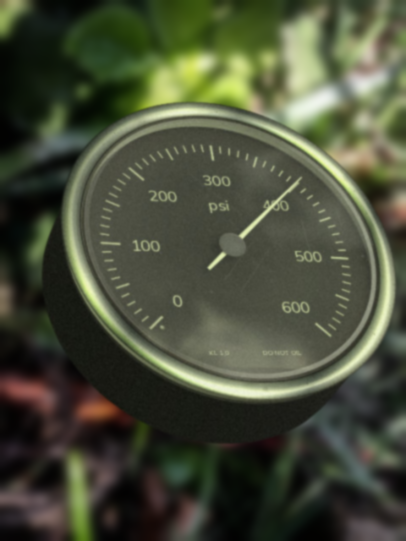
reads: 400psi
